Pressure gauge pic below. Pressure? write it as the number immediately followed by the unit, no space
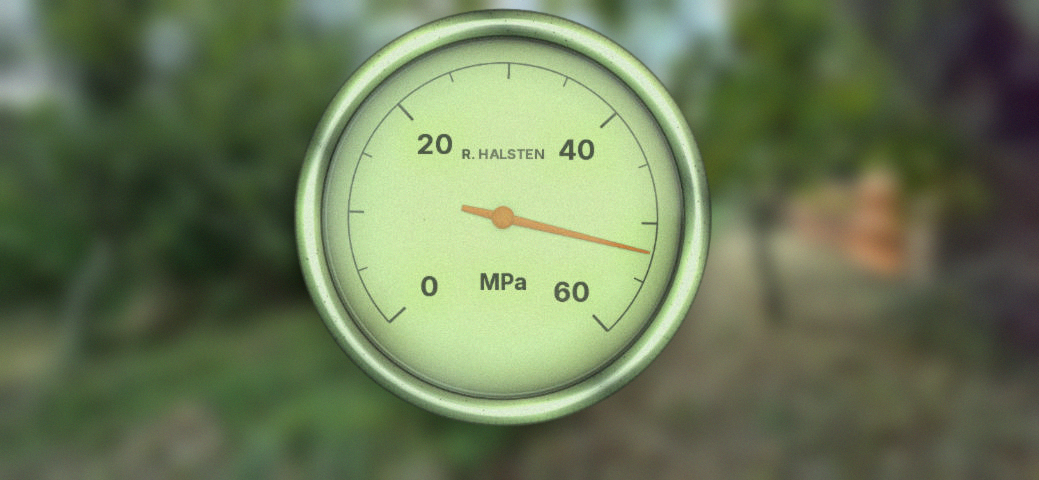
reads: 52.5MPa
